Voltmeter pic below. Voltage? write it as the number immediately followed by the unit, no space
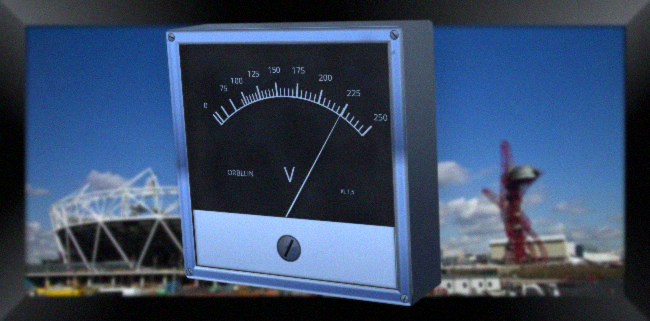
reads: 225V
